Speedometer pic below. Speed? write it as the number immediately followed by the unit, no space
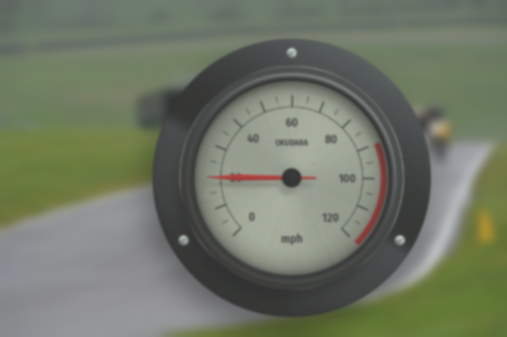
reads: 20mph
